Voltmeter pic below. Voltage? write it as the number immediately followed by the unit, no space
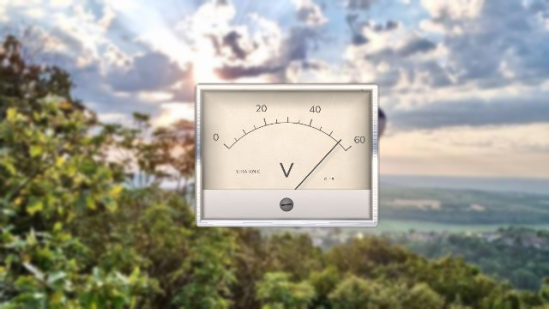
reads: 55V
